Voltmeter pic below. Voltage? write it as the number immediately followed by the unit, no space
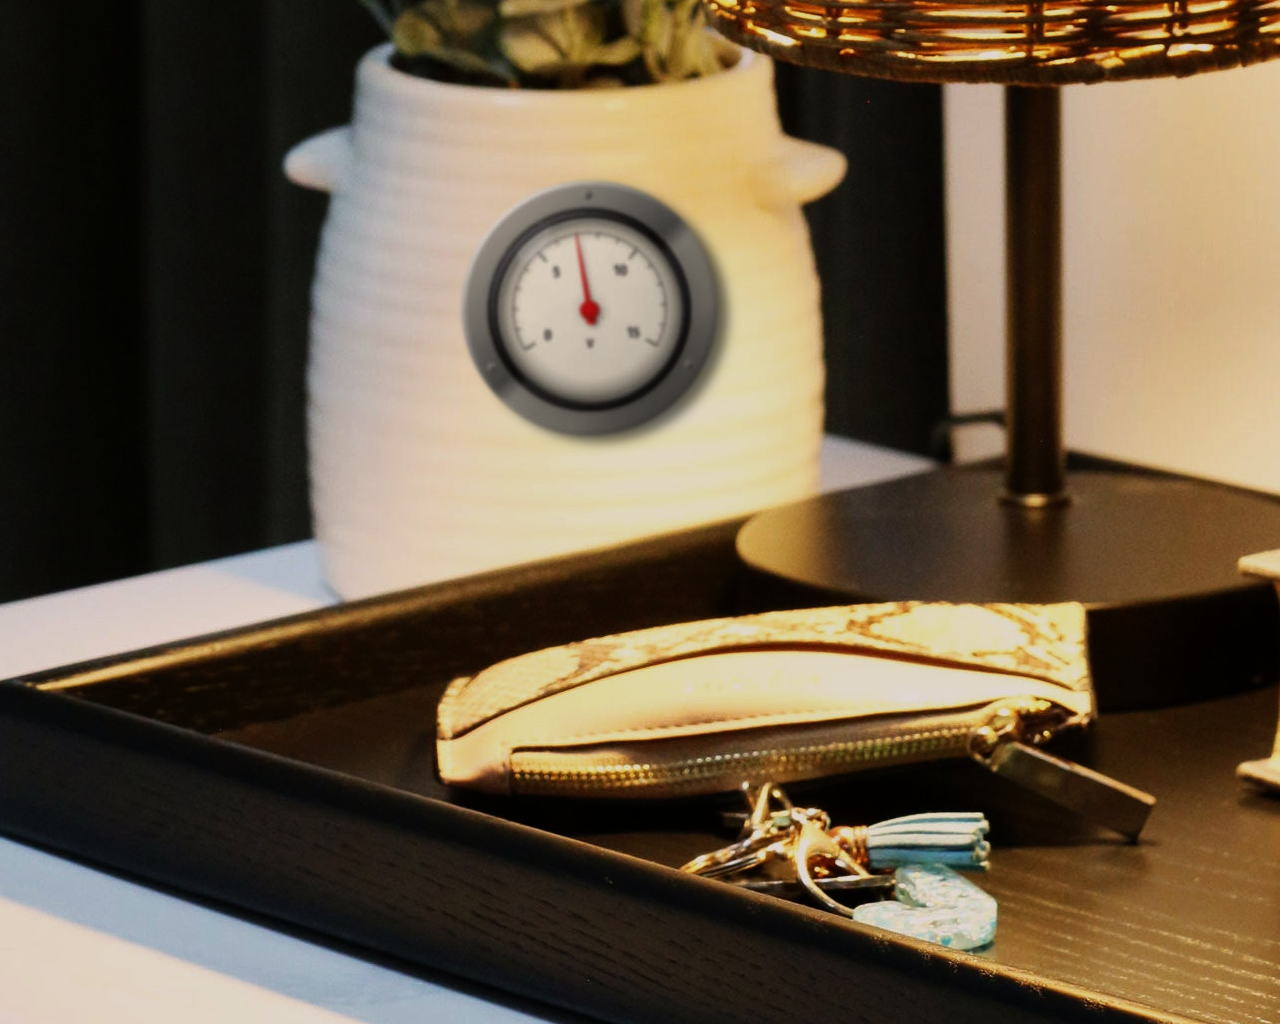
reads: 7V
